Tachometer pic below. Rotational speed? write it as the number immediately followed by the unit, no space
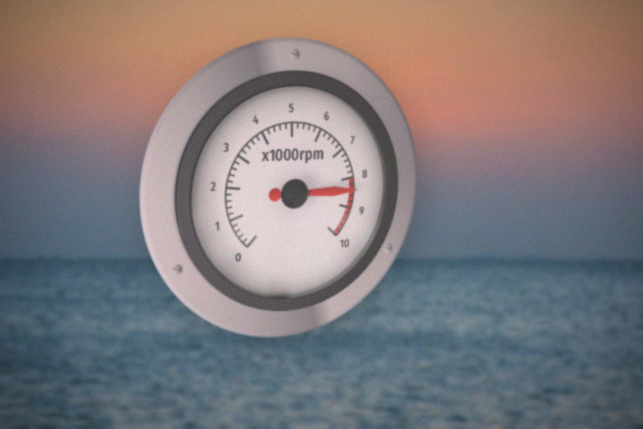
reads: 8400rpm
